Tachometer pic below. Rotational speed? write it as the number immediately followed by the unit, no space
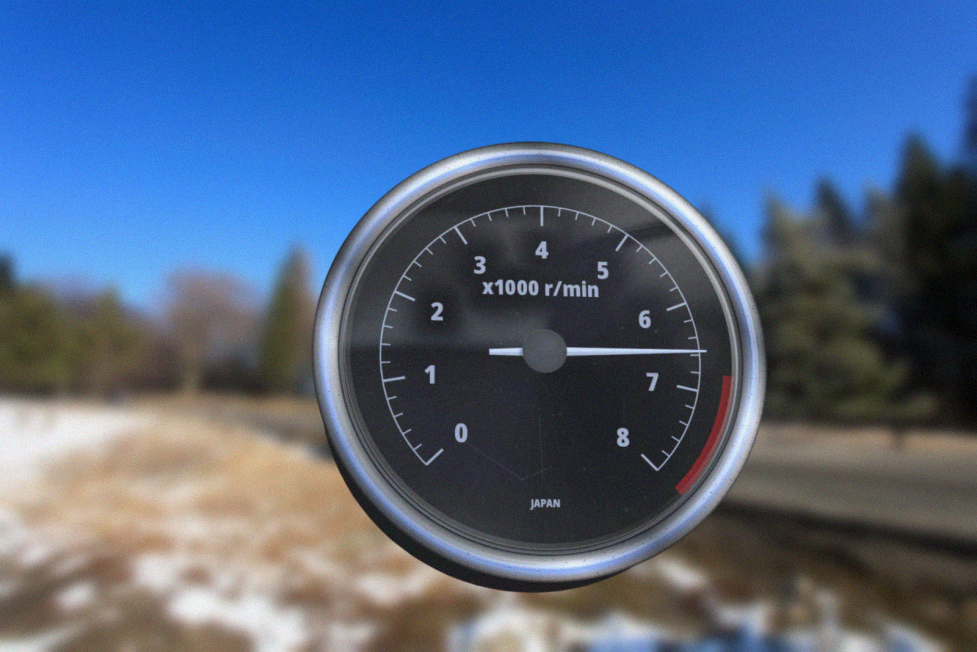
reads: 6600rpm
